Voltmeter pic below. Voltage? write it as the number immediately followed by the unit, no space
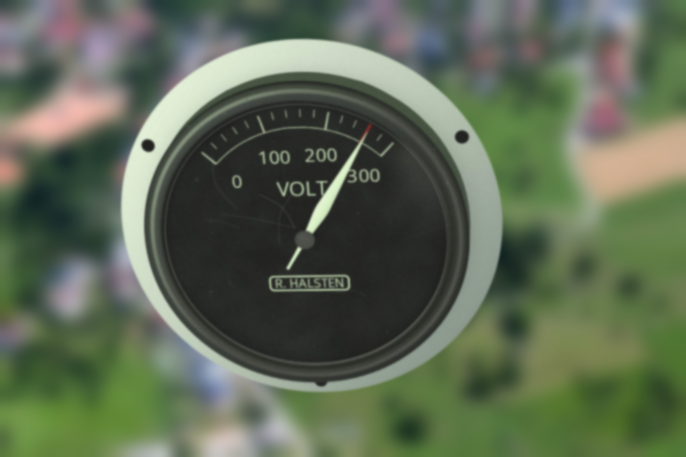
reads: 260V
